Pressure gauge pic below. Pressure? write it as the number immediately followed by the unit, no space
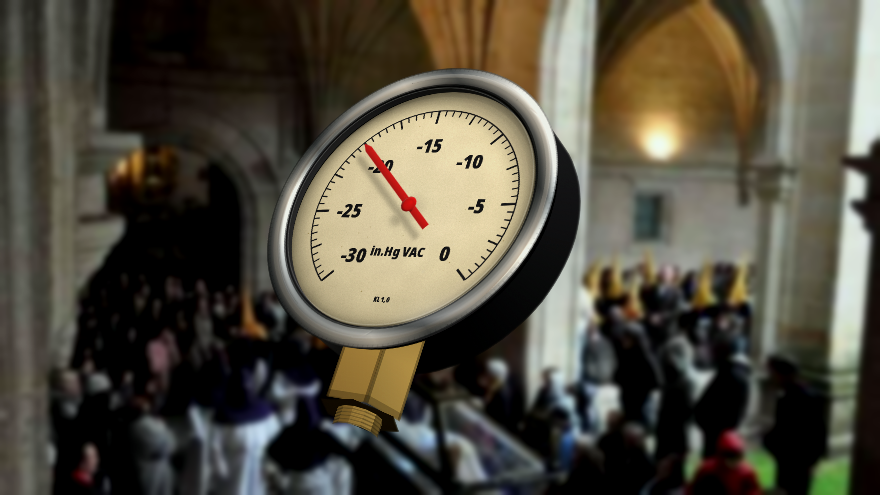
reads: -20inHg
